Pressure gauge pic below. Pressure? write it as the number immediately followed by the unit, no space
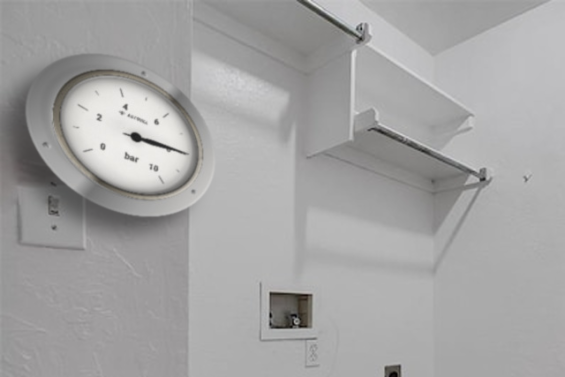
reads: 8bar
